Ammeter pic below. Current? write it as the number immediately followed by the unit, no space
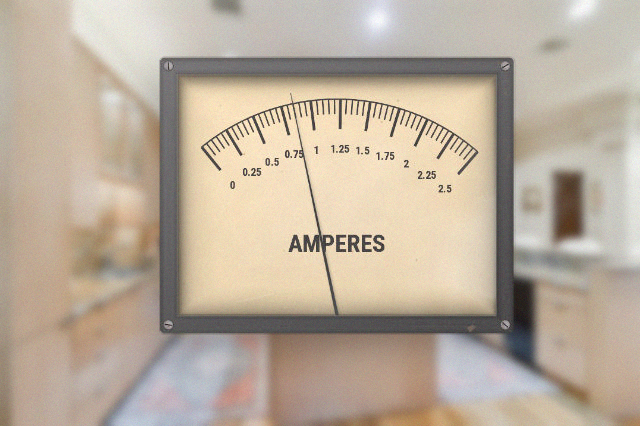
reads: 0.85A
